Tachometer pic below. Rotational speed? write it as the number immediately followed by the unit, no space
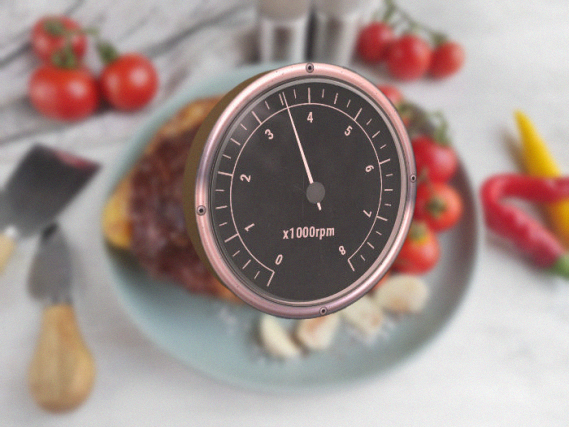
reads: 3500rpm
